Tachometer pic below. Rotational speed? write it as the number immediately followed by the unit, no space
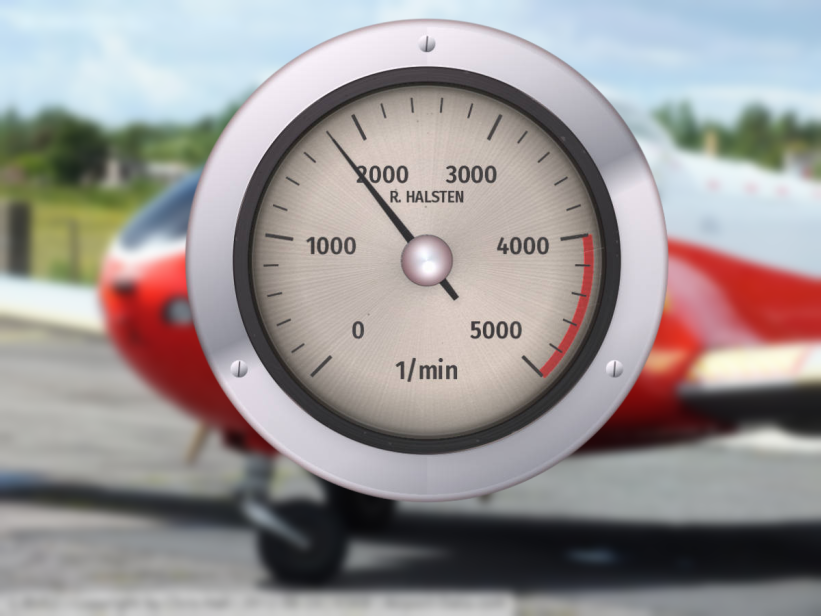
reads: 1800rpm
